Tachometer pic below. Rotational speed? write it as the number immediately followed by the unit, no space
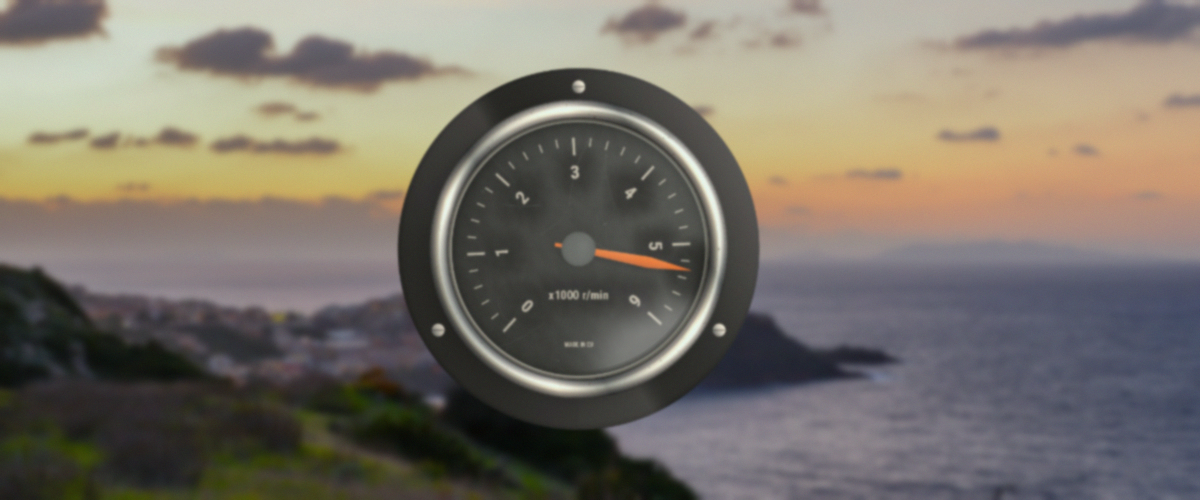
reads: 5300rpm
